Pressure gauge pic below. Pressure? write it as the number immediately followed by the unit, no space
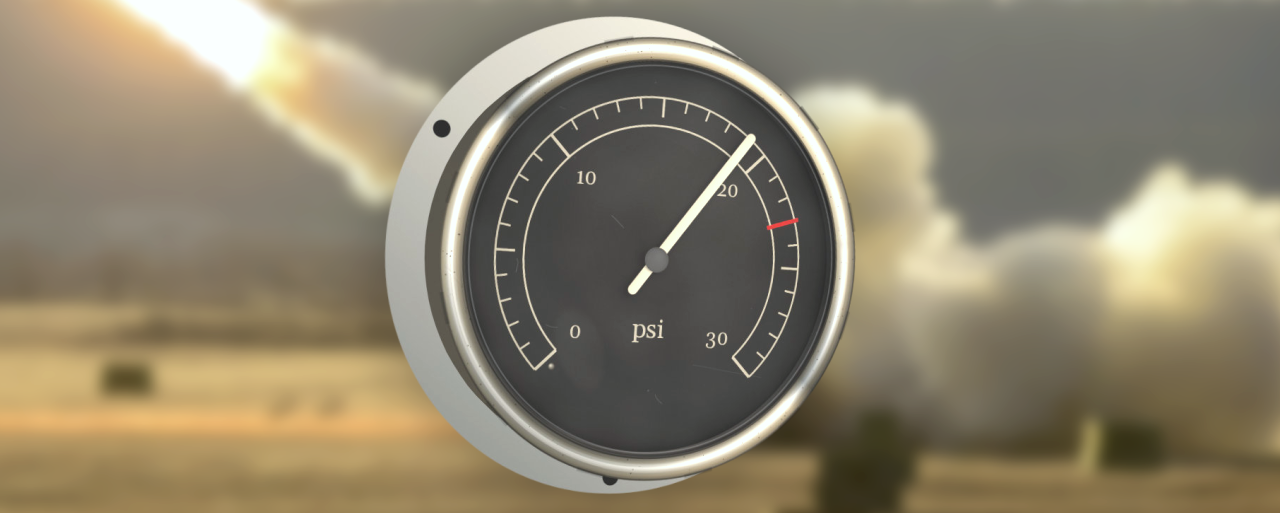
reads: 19psi
